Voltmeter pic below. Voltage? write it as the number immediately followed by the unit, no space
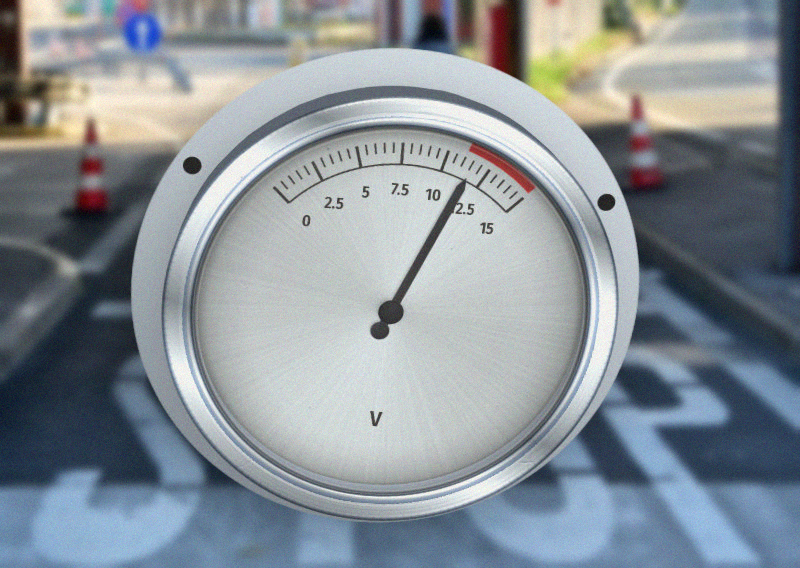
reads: 11.5V
